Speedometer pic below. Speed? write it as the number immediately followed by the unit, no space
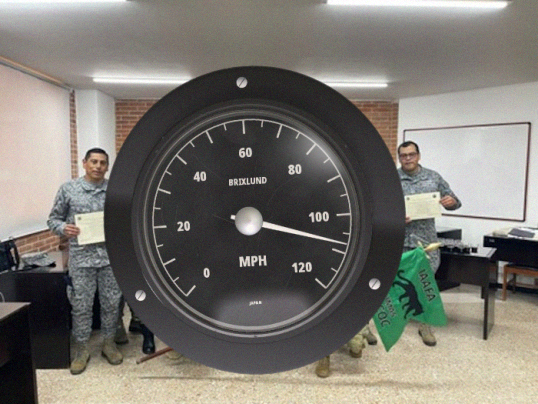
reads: 107.5mph
